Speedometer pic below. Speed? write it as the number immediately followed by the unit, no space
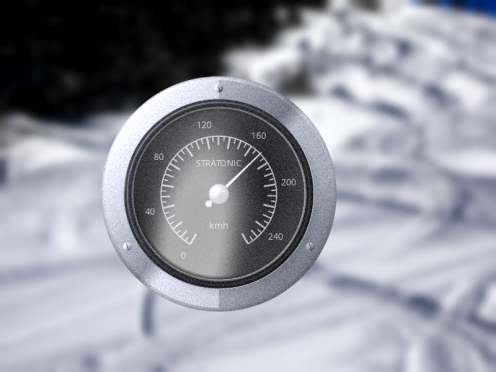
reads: 170km/h
